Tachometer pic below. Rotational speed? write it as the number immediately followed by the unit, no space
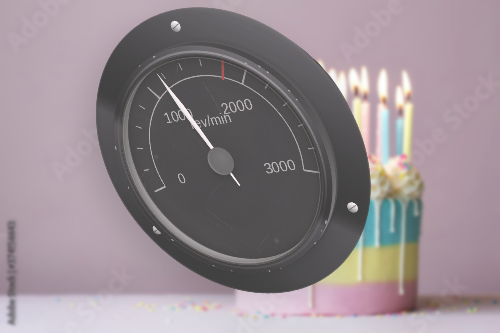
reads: 1200rpm
